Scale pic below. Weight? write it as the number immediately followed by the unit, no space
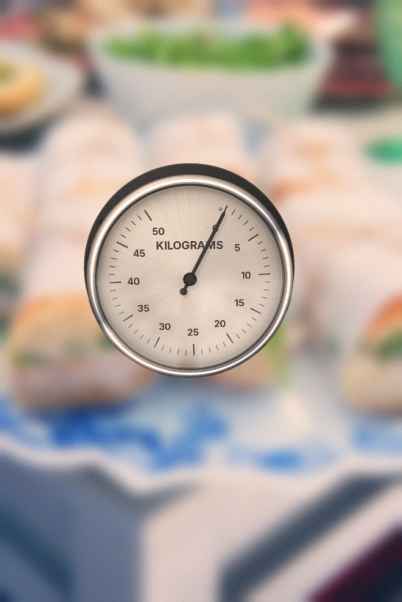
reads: 0kg
